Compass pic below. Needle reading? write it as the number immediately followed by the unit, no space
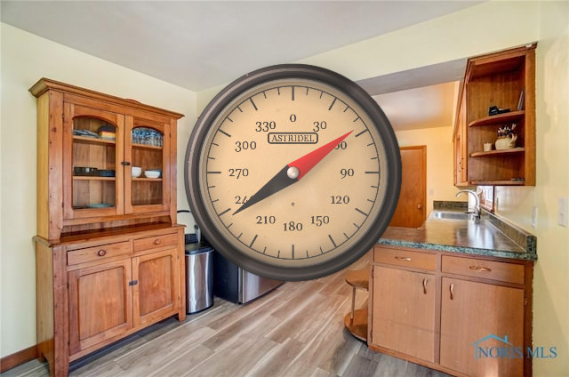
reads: 55°
